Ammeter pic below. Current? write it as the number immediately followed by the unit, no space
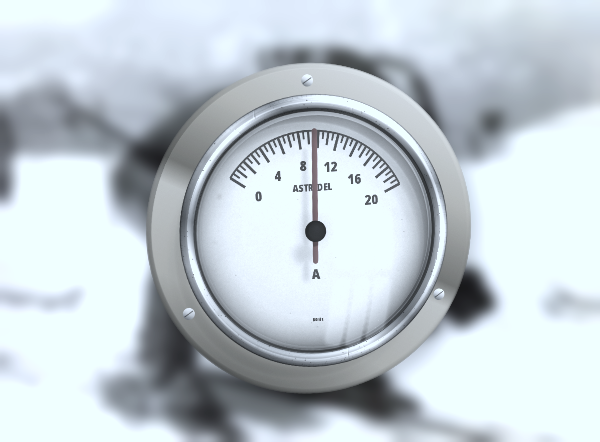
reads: 9.5A
